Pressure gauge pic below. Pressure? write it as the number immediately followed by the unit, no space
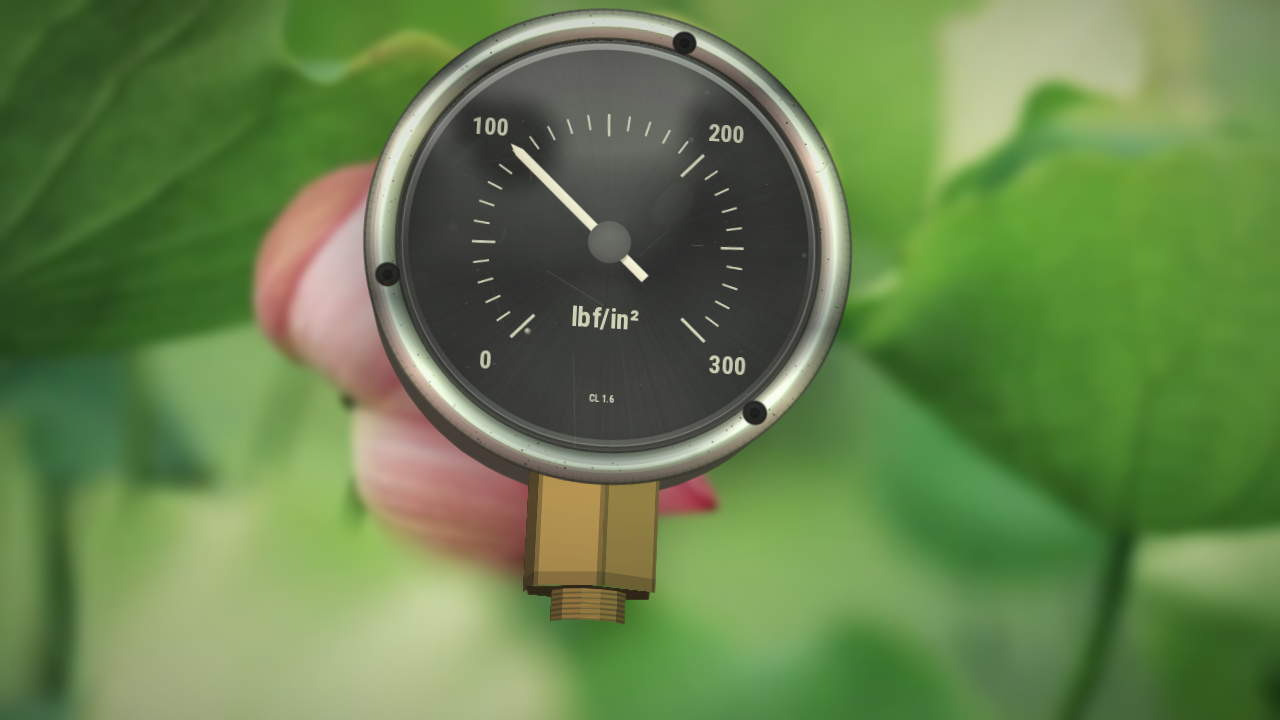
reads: 100psi
